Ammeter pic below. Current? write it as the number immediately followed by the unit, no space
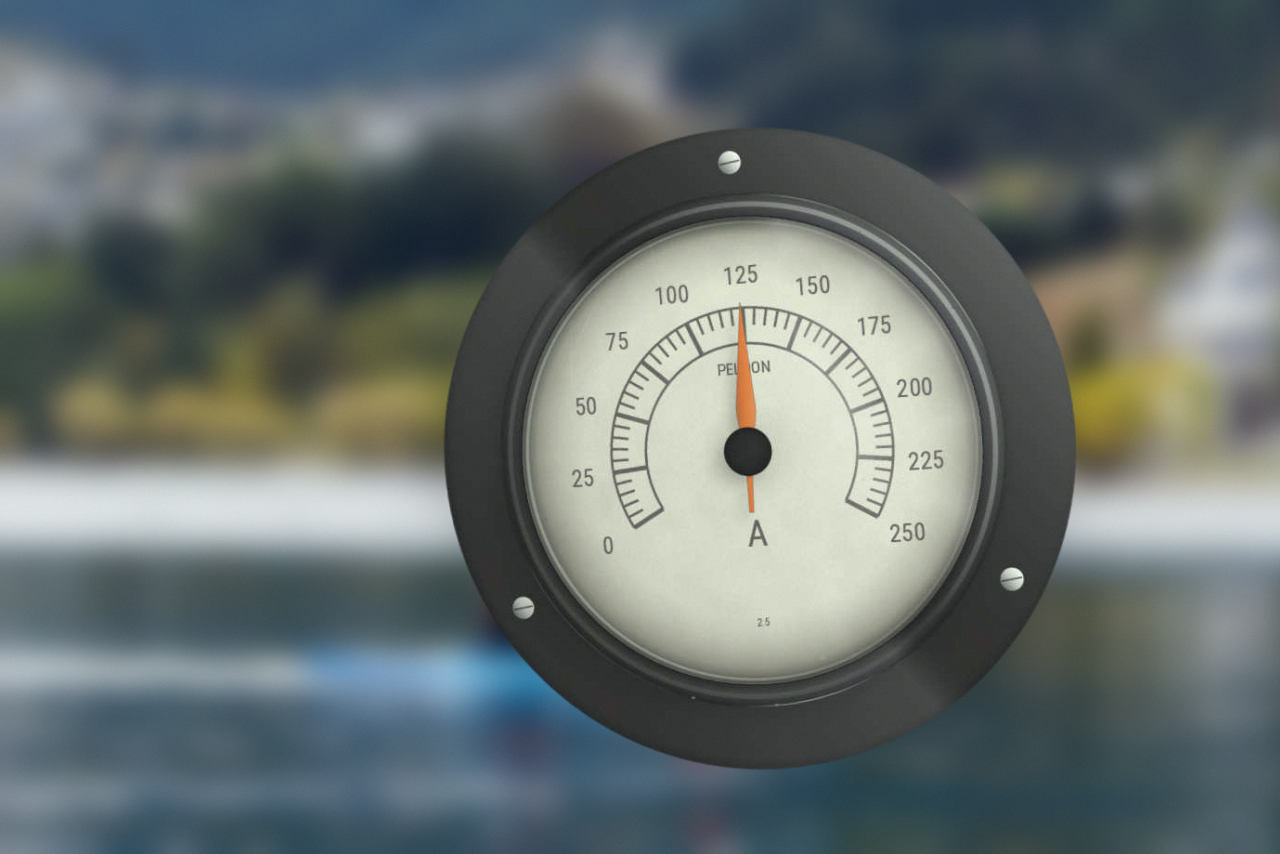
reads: 125A
